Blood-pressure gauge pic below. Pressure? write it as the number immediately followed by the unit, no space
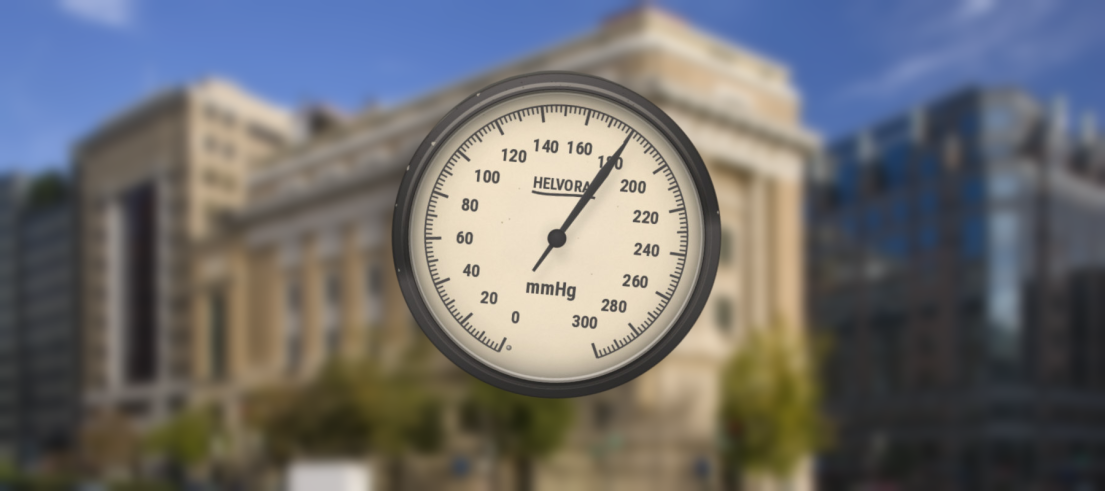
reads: 180mmHg
